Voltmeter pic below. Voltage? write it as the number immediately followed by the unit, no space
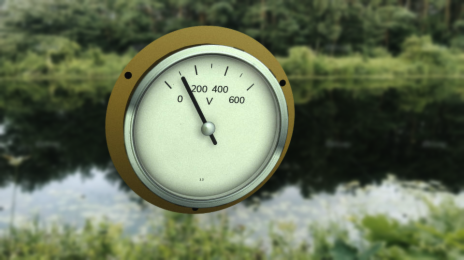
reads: 100V
